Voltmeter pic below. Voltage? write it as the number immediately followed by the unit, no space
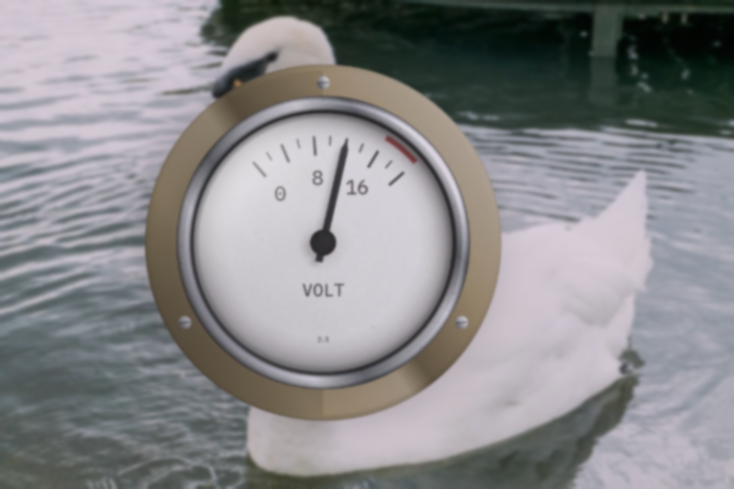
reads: 12V
